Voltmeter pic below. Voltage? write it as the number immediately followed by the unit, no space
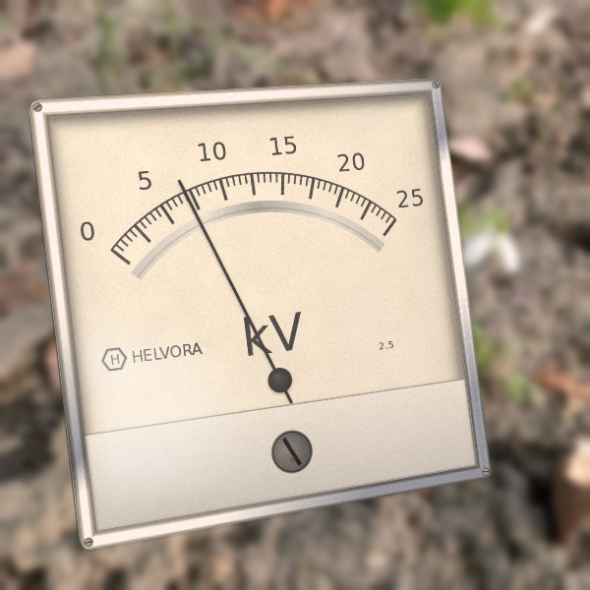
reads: 7kV
